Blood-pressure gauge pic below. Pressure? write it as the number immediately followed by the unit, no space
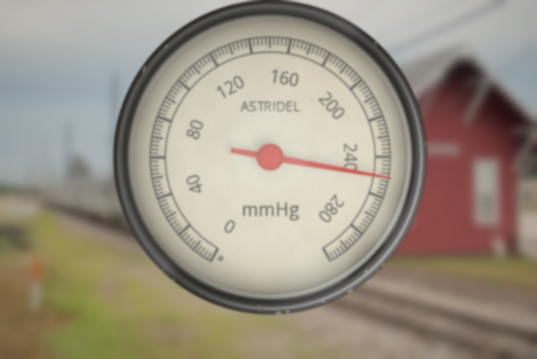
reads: 250mmHg
